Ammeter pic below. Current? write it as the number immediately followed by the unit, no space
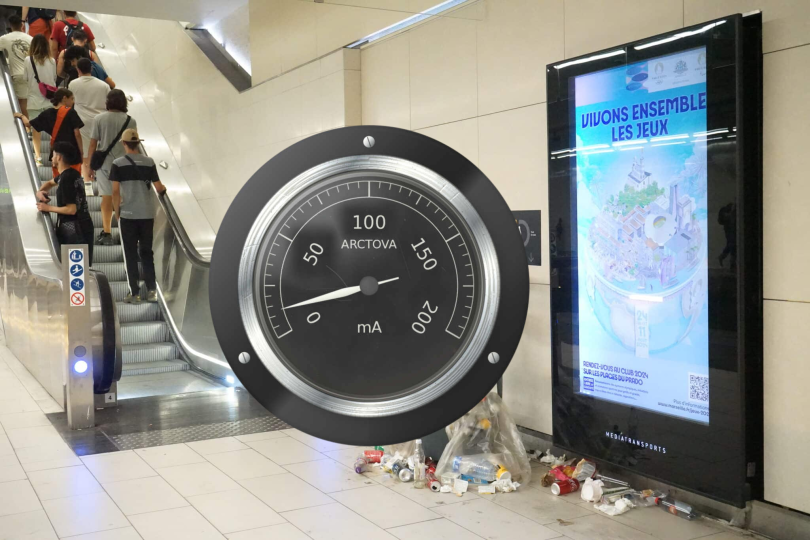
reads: 12.5mA
